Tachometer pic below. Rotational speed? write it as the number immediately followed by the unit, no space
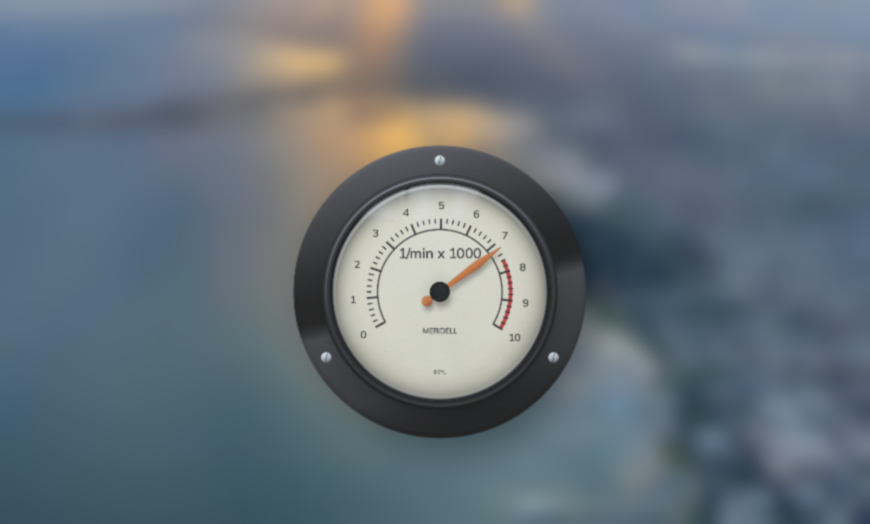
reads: 7200rpm
